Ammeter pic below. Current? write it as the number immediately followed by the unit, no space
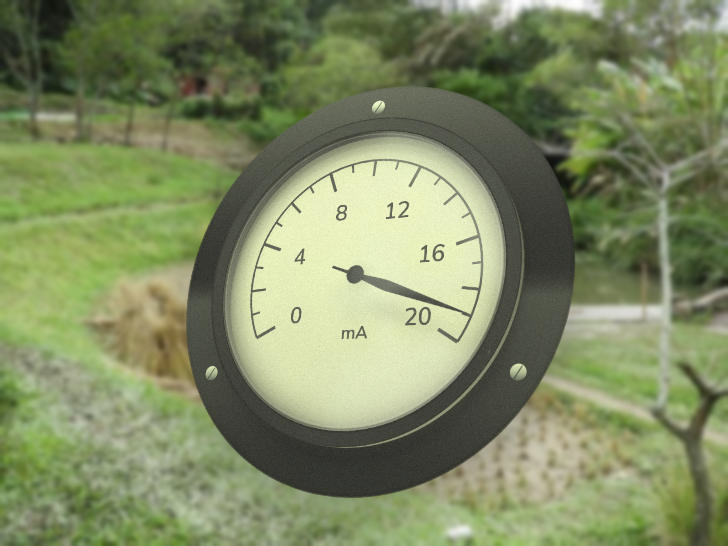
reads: 19mA
